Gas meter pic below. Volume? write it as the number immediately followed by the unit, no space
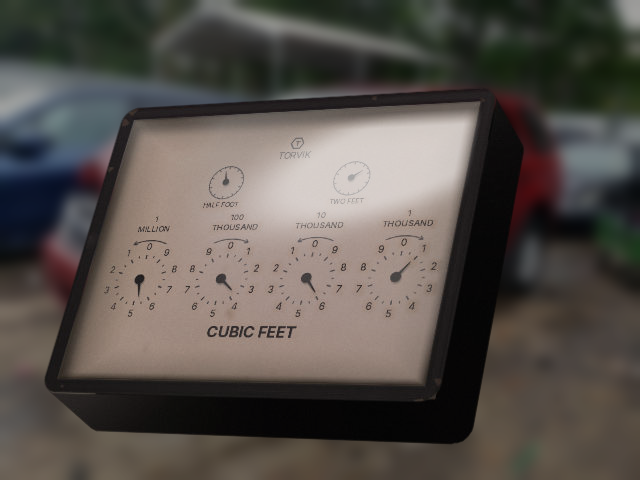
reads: 536100ft³
